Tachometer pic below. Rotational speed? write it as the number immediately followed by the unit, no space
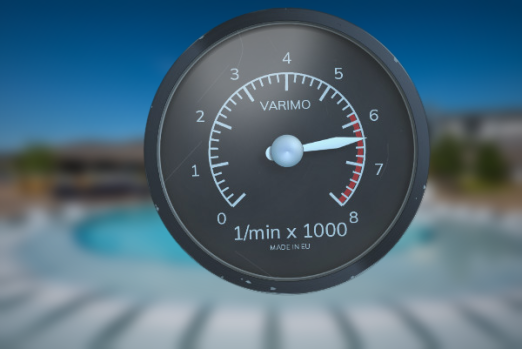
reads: 6400rpm
